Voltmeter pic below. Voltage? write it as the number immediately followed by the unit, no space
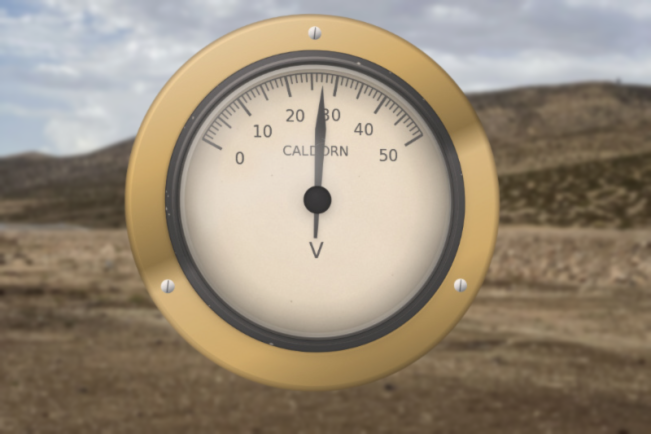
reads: 27V
